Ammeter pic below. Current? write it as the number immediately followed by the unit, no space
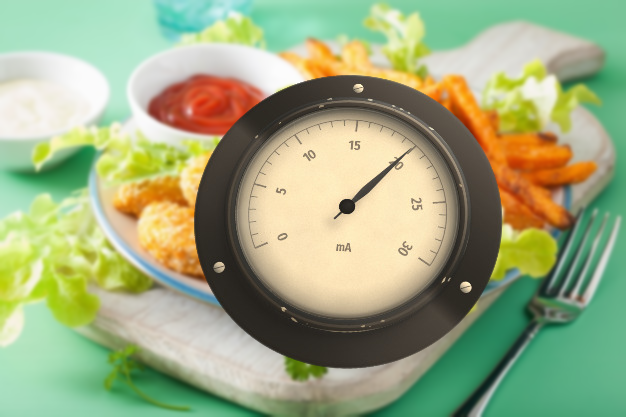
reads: 20mA
